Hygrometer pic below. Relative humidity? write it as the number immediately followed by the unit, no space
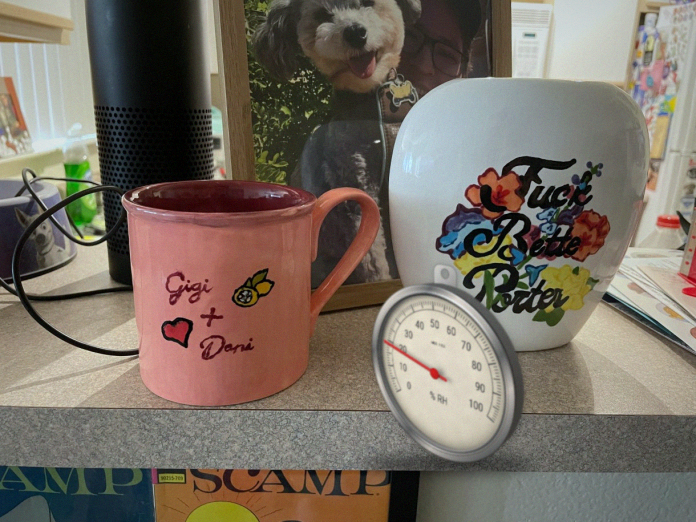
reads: 20%
